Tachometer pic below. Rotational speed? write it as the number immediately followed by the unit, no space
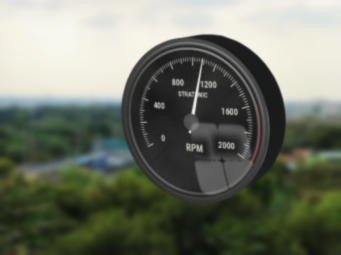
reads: 1100rpm
